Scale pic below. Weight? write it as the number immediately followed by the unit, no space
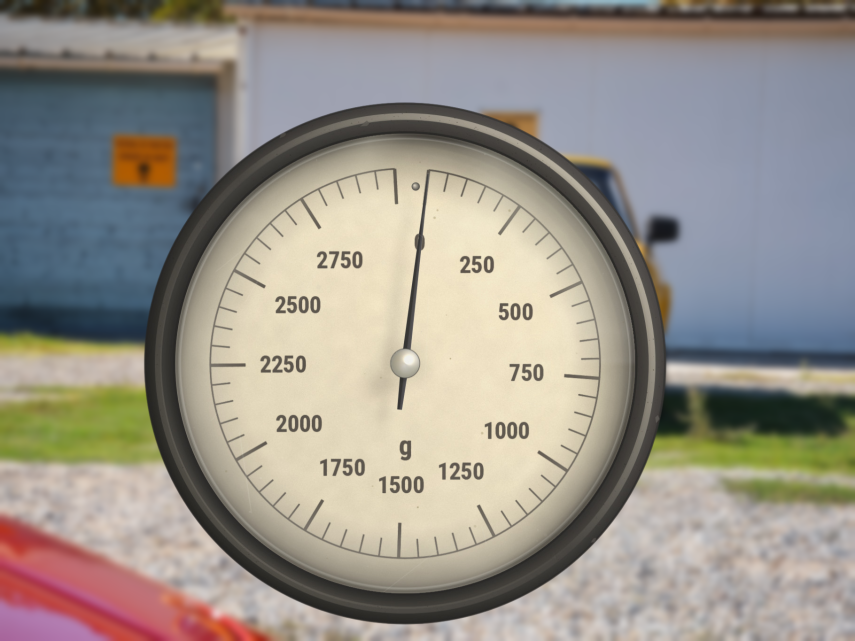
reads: 0g
